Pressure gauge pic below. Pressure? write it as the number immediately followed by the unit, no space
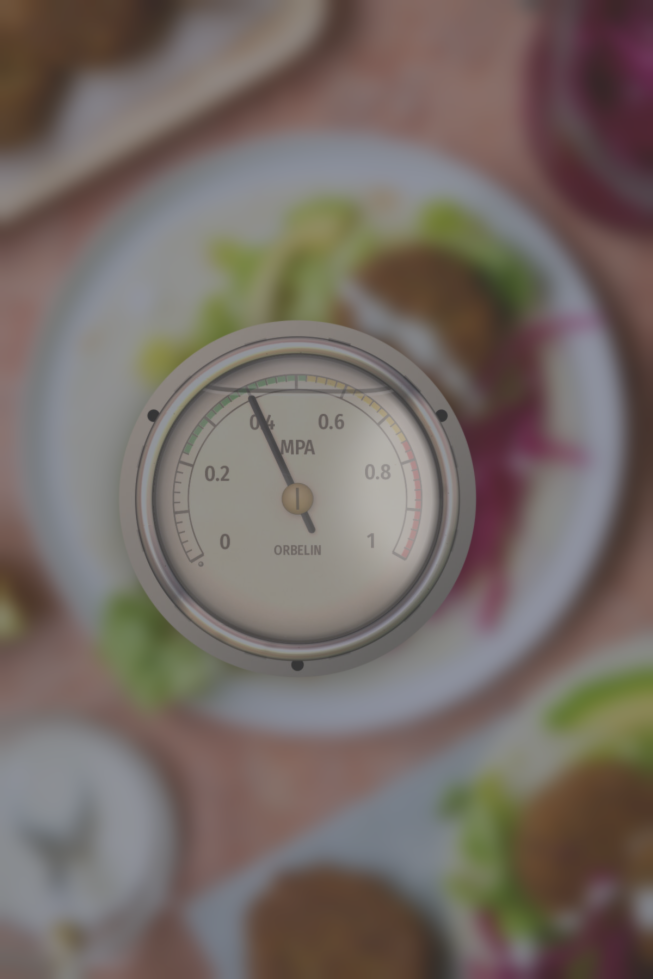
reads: 0.4MPa
